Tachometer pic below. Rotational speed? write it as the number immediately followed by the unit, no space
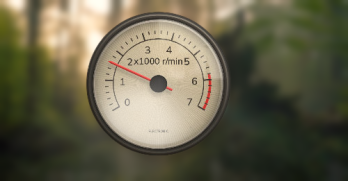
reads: 1600rpm
